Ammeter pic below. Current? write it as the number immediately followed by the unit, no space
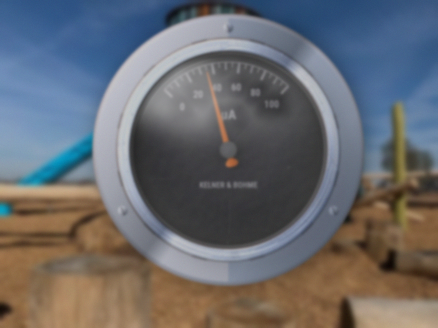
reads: 35µA
